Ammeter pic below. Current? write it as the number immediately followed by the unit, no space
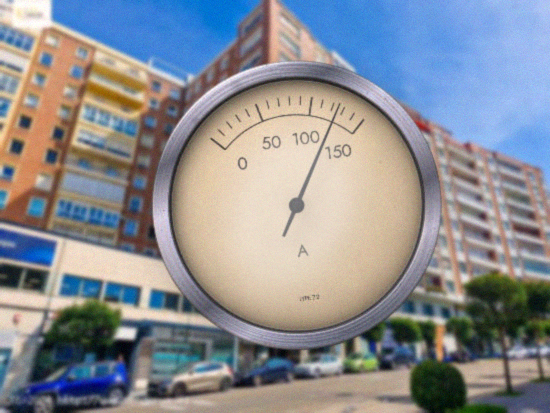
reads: 125A
